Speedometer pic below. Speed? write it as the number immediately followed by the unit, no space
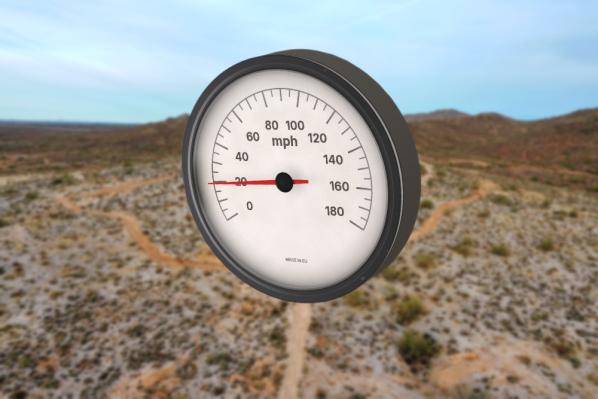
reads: 20mph
